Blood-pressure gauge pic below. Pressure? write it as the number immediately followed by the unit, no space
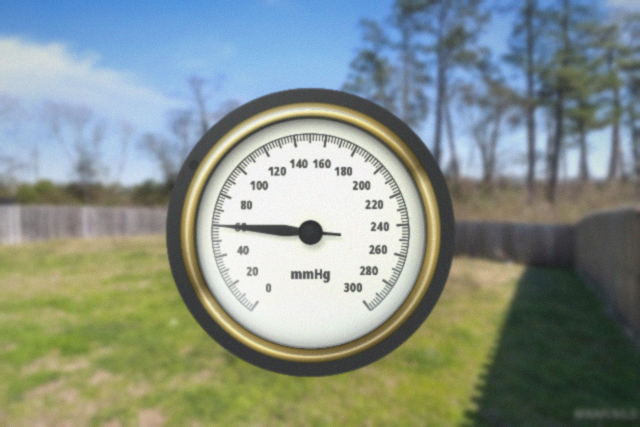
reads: 60mmHg
